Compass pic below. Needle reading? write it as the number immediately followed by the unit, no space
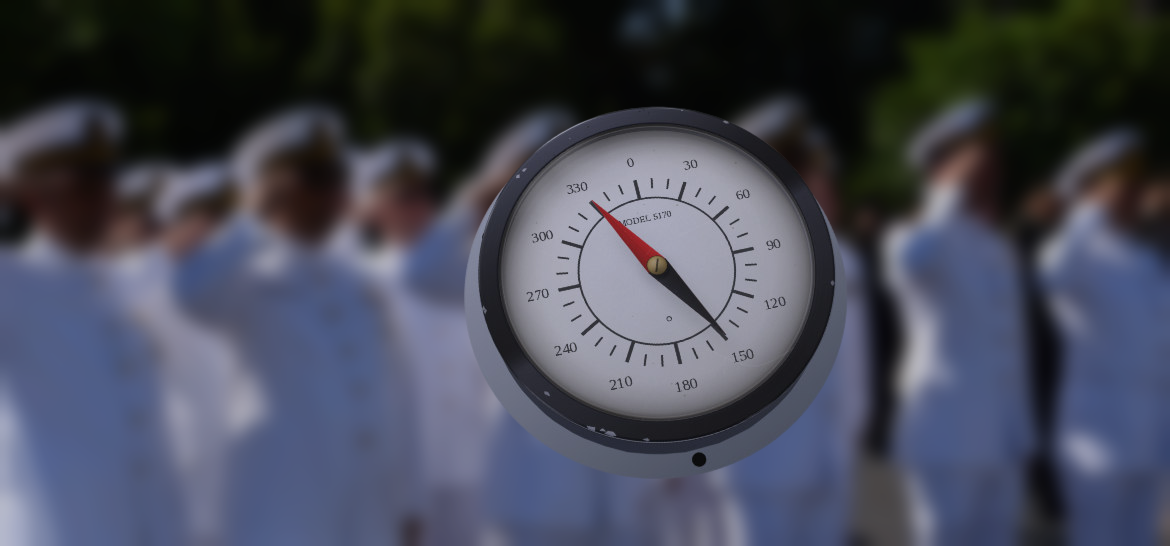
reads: 330°
